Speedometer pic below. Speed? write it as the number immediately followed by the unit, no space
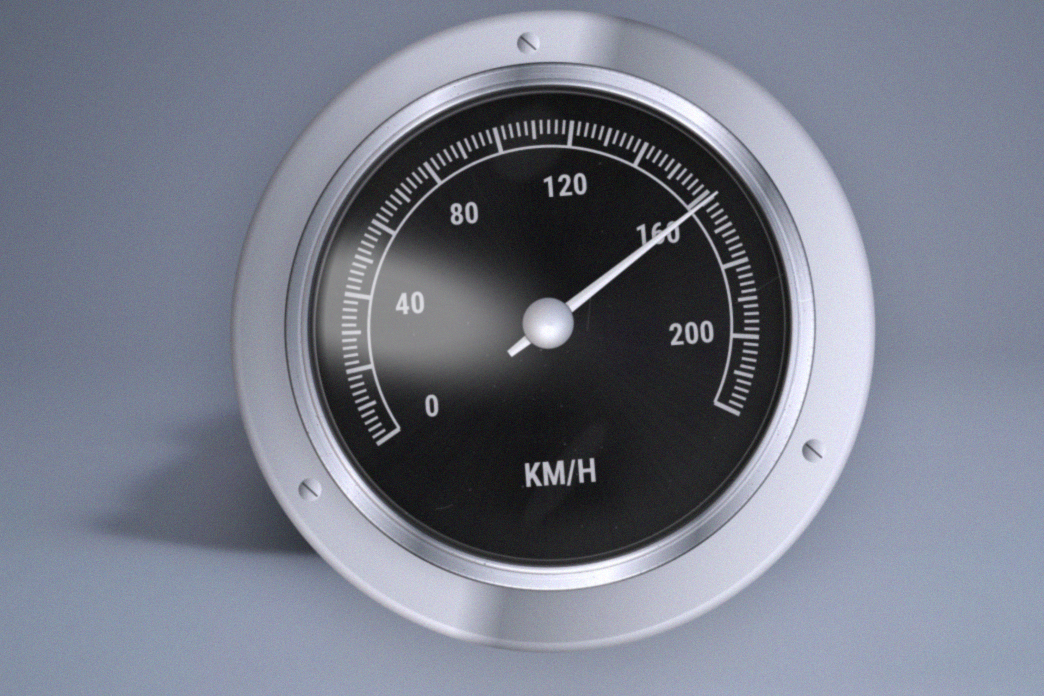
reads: 162km/h
